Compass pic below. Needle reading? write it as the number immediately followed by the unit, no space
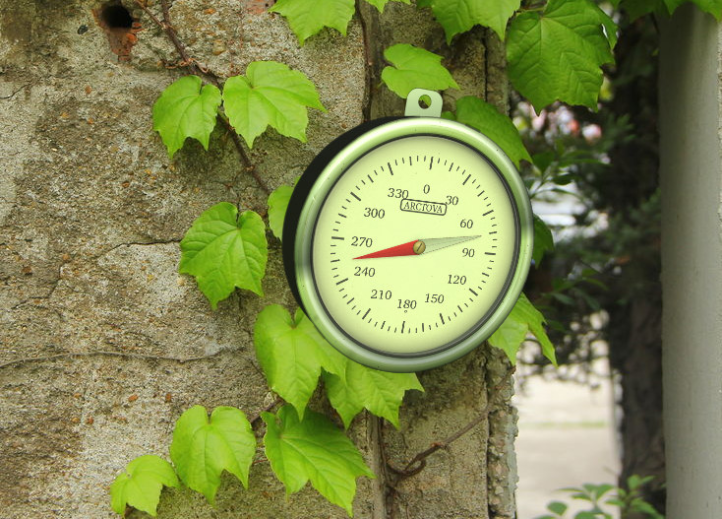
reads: 255°
